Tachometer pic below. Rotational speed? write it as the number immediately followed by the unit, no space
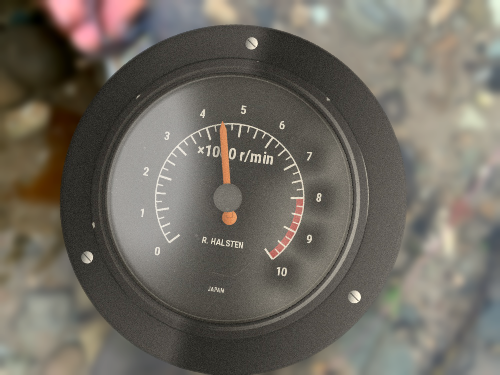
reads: 4500rpm
